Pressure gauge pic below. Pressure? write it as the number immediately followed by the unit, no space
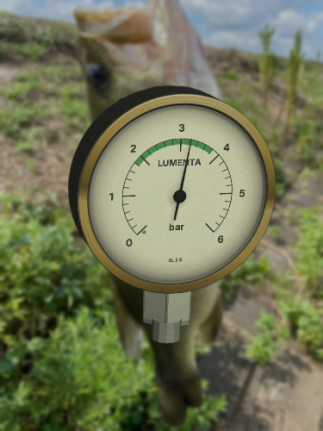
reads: 3.2bar
